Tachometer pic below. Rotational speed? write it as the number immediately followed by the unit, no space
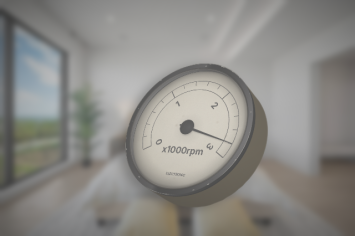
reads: 2800rpm
